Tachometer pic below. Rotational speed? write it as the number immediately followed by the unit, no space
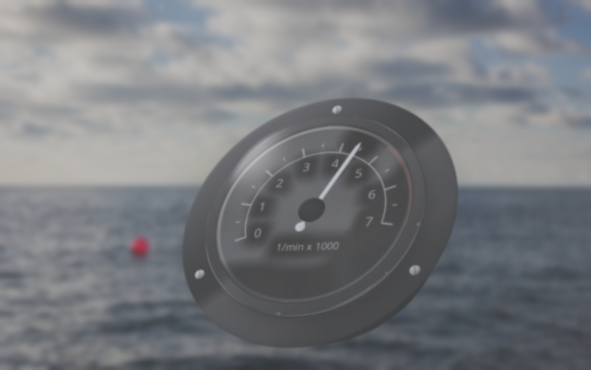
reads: 4500rpm
